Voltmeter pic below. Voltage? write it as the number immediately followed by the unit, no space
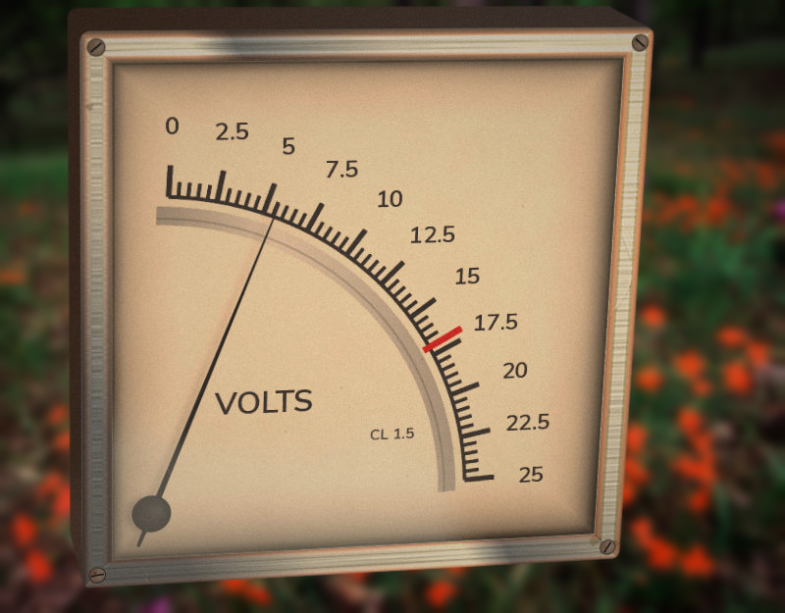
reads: 5.5V
